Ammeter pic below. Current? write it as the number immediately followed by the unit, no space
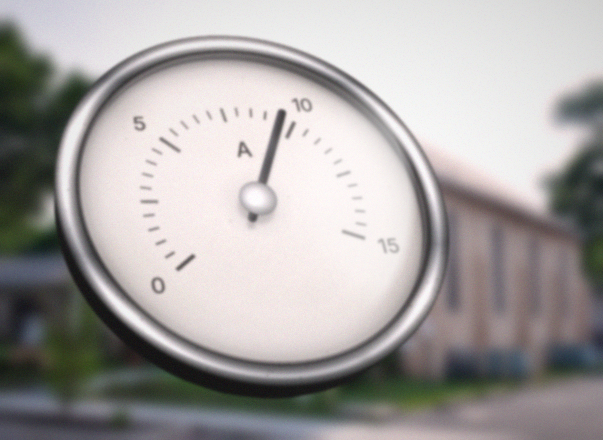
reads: 9.5A
